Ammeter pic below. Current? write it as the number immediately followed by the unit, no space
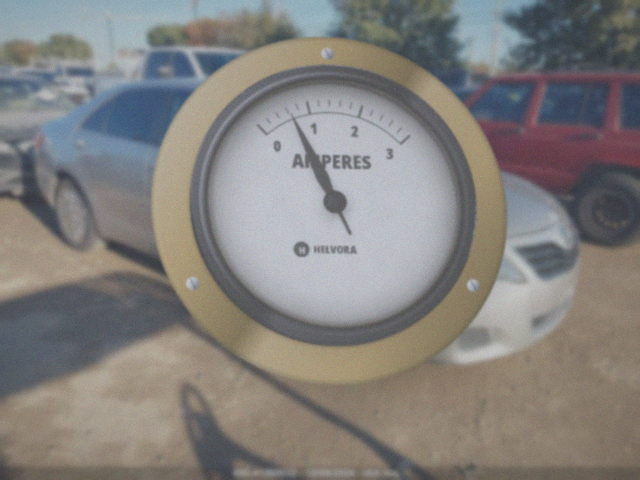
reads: 0.6A
